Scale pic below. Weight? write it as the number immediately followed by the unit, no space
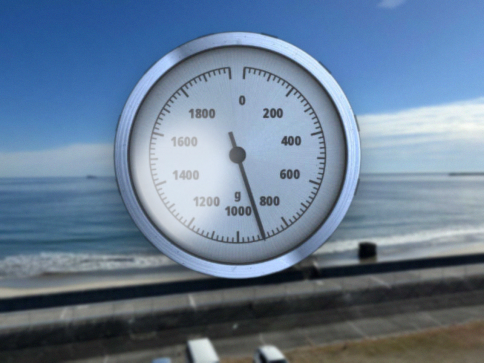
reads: 900g
